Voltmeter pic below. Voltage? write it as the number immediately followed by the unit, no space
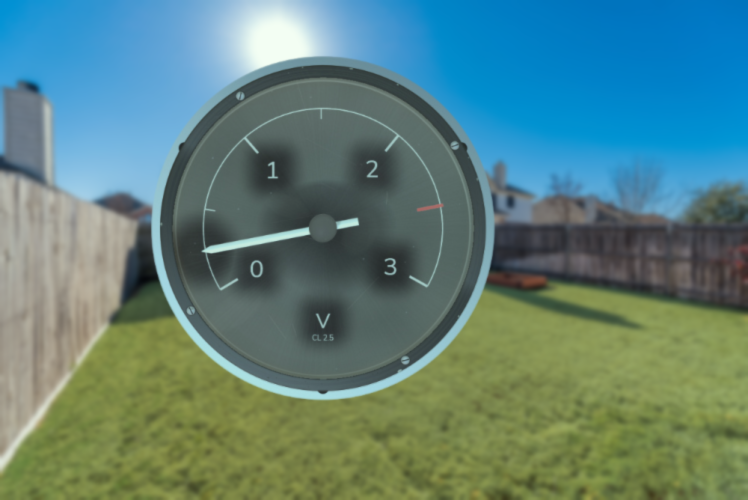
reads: 0.25V
